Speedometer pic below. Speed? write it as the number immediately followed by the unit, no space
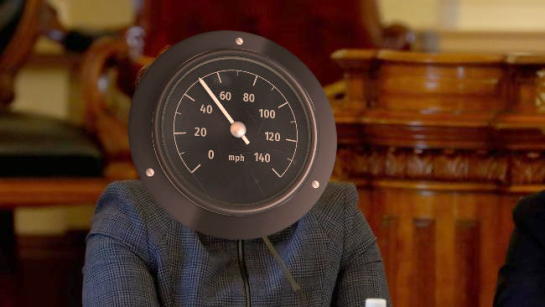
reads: 50mph
